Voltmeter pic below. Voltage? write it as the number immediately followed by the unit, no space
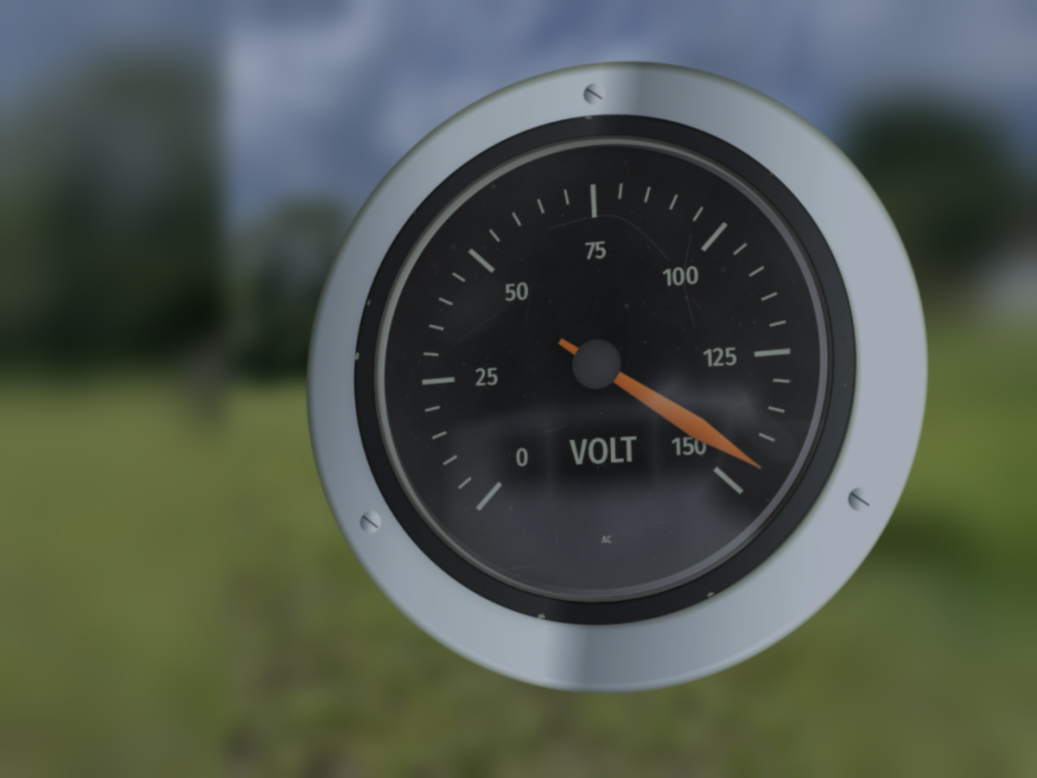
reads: 145V
